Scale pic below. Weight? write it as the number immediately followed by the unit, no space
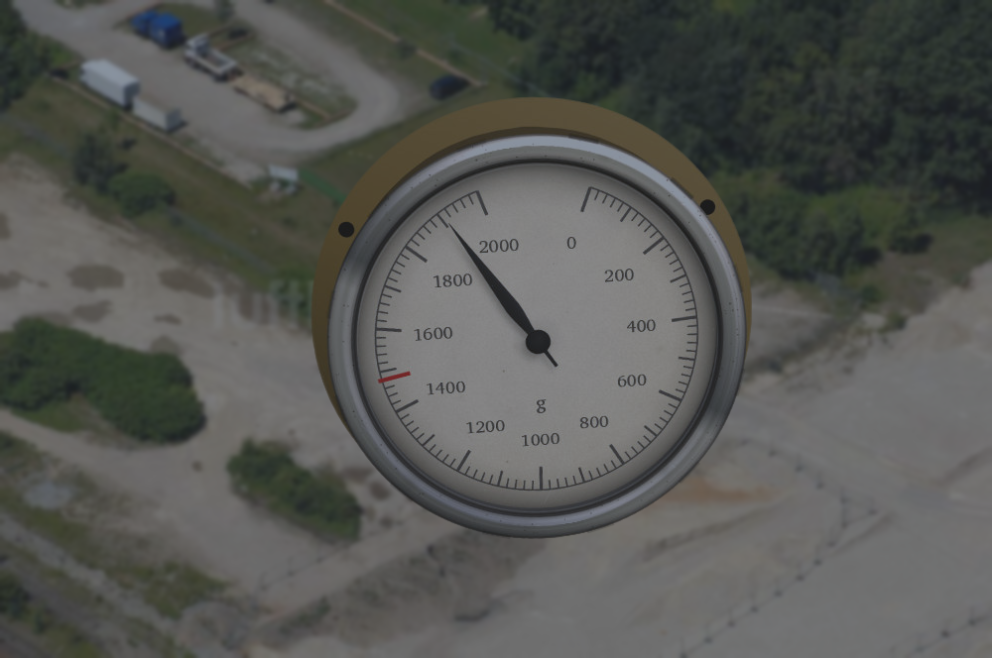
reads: 1910g
